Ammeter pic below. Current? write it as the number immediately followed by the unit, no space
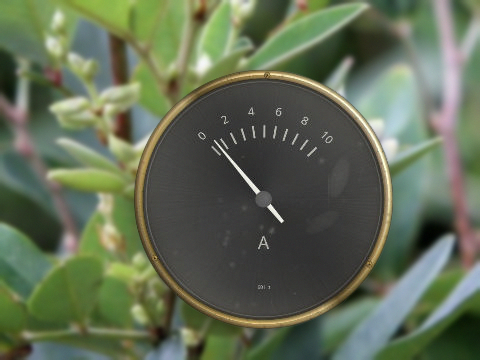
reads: 0.5A
